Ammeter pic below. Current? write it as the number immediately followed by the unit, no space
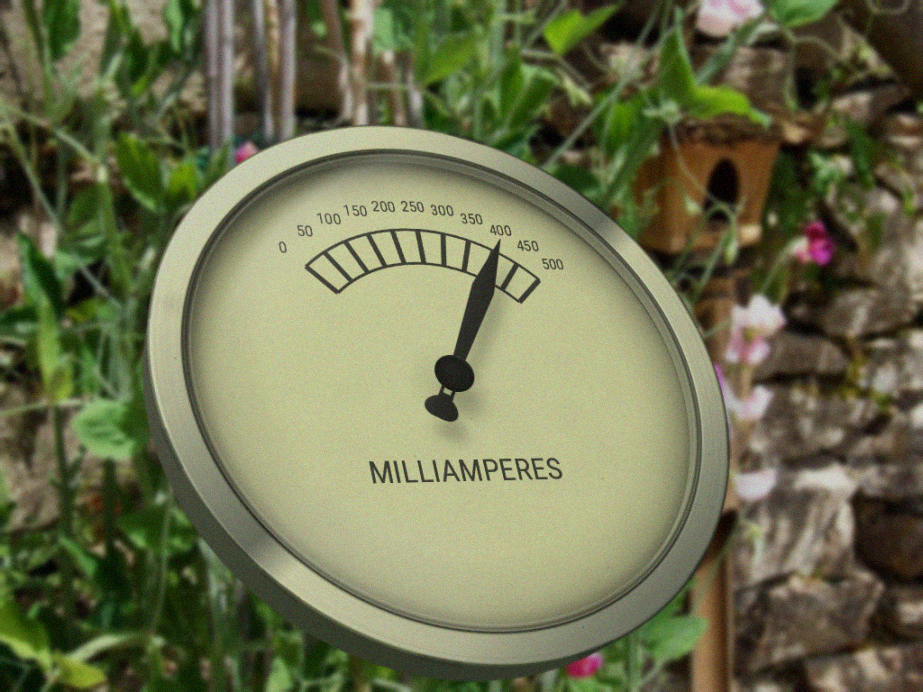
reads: 400mA
